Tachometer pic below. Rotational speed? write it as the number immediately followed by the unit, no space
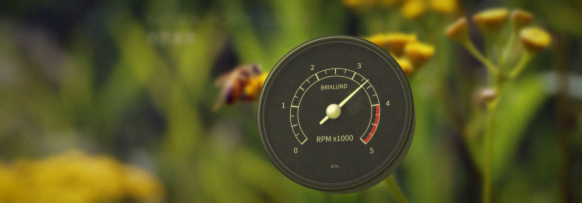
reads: 3375rpm
